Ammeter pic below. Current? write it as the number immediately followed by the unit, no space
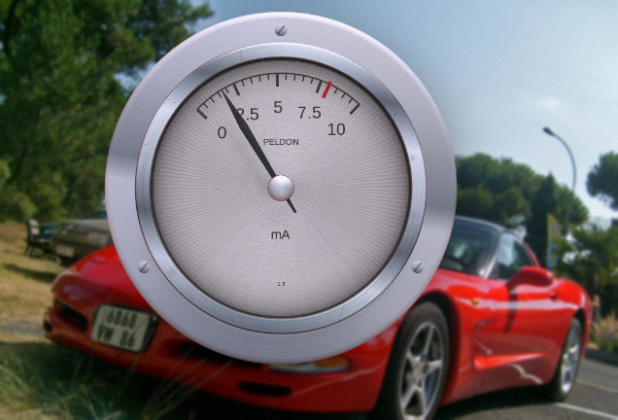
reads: 1.75mA
